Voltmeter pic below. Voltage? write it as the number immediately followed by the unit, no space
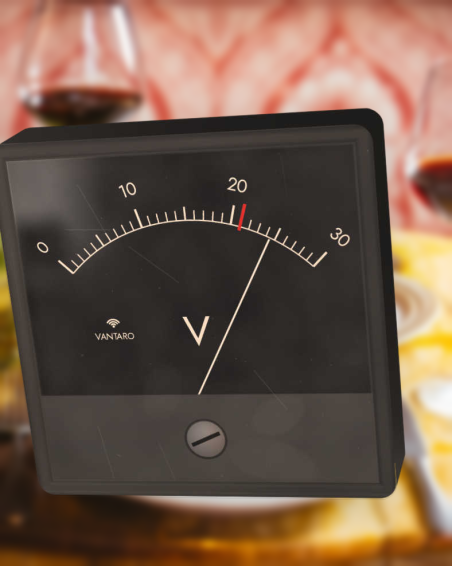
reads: 24.5V
